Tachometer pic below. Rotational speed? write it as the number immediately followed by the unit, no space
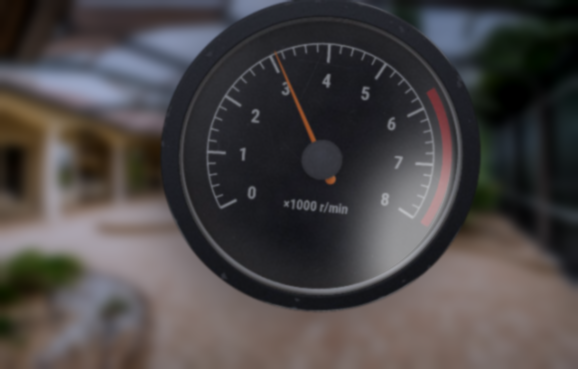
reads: 3100rpm
